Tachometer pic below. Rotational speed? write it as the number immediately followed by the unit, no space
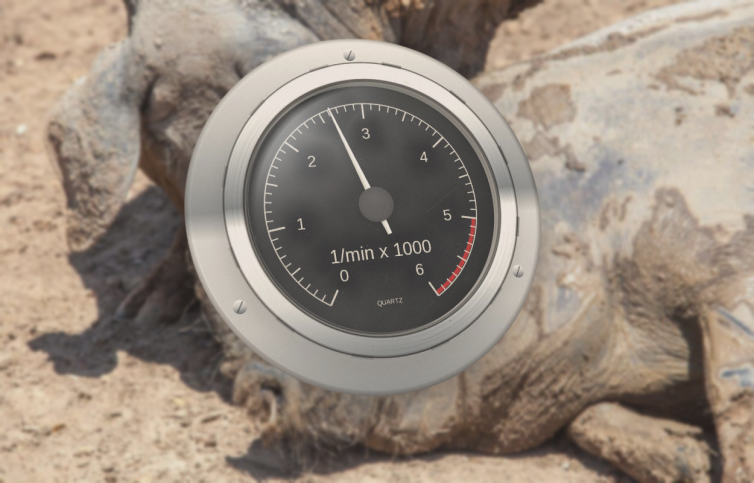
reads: 2600rpm
